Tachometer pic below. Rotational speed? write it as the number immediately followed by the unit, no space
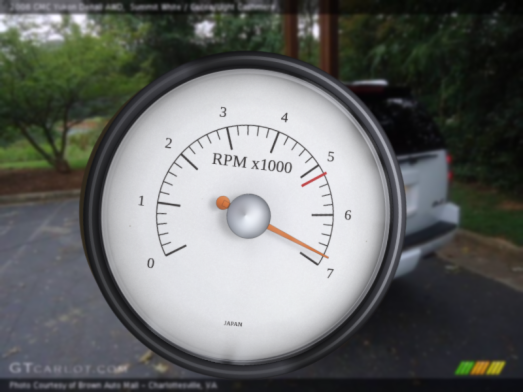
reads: 6800rpm
